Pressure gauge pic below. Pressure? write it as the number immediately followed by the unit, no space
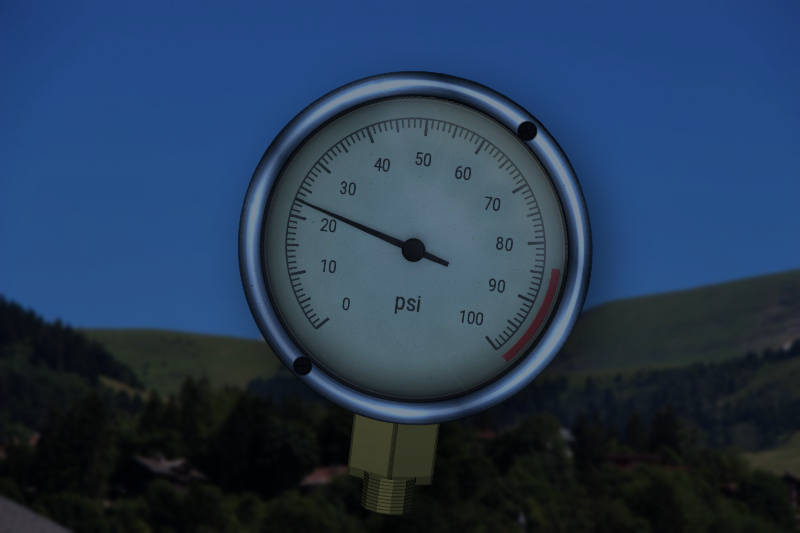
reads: 23psi
